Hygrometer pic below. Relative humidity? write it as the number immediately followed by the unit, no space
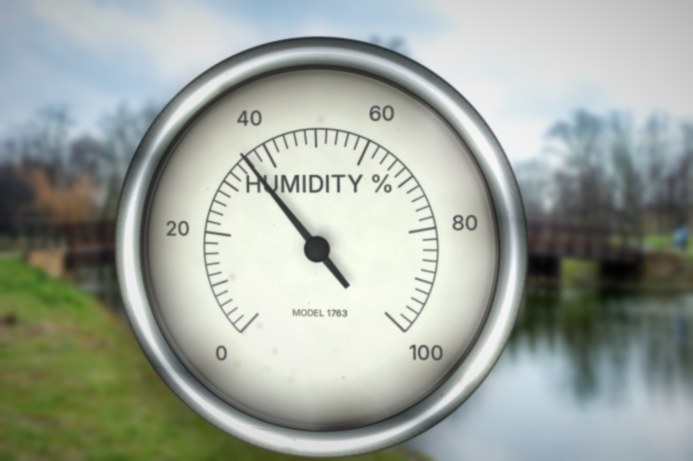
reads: 36%
